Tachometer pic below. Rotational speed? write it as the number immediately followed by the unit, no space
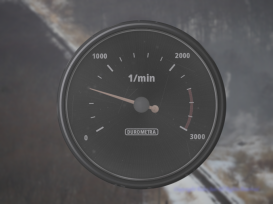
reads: 600rpm
